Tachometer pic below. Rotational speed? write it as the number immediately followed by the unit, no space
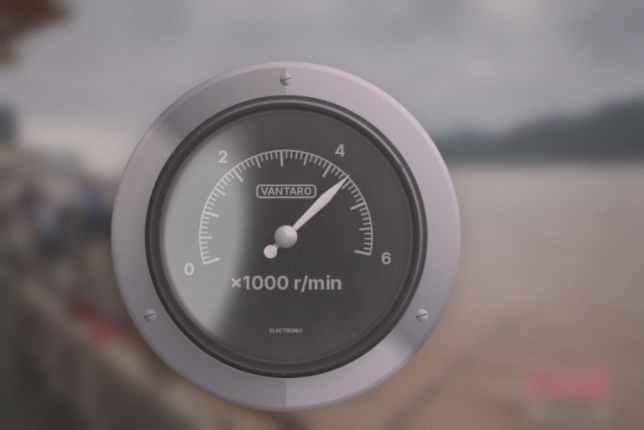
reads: 4400rpm
